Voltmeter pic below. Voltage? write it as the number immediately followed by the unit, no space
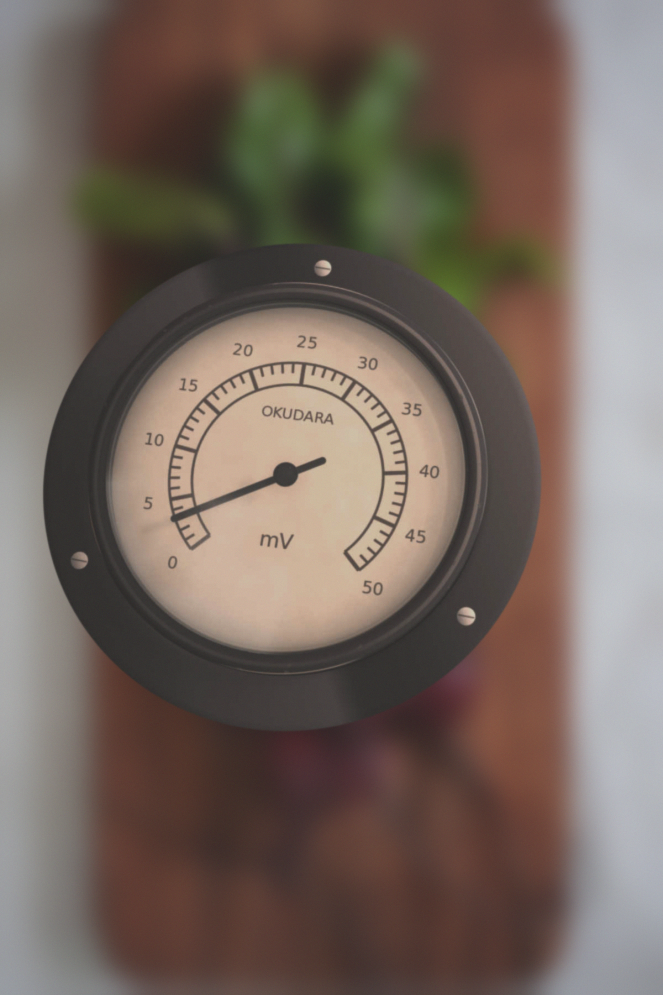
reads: 3mV
